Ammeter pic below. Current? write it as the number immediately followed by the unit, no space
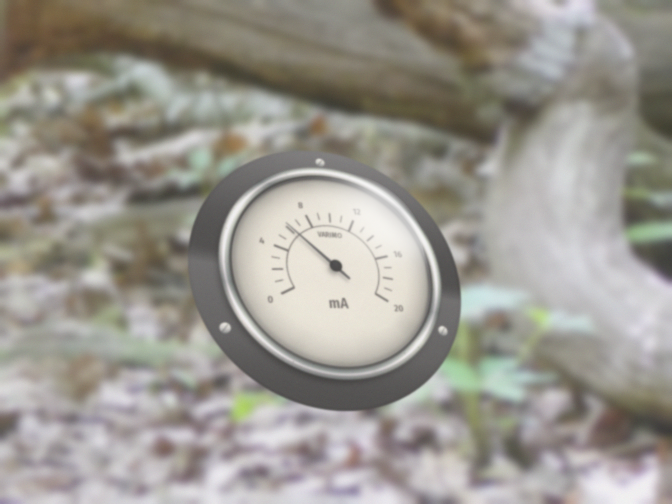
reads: 6mA
